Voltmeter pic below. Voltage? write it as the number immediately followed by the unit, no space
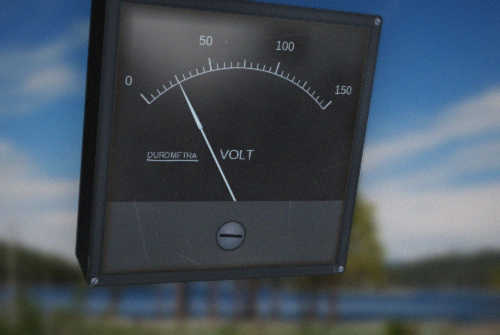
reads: 25V
